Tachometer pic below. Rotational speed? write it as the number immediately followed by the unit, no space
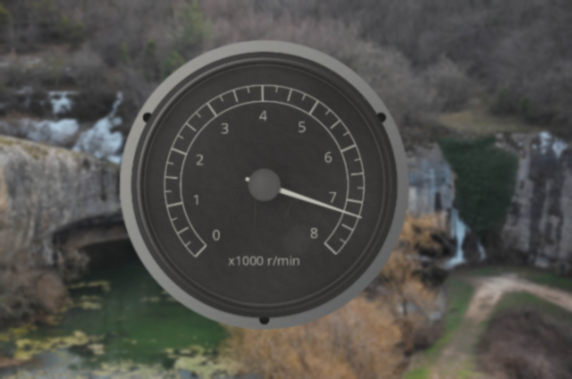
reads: 7250rpm
